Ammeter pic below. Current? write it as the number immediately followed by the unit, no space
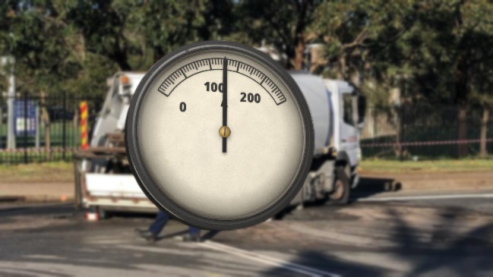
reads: 125A
